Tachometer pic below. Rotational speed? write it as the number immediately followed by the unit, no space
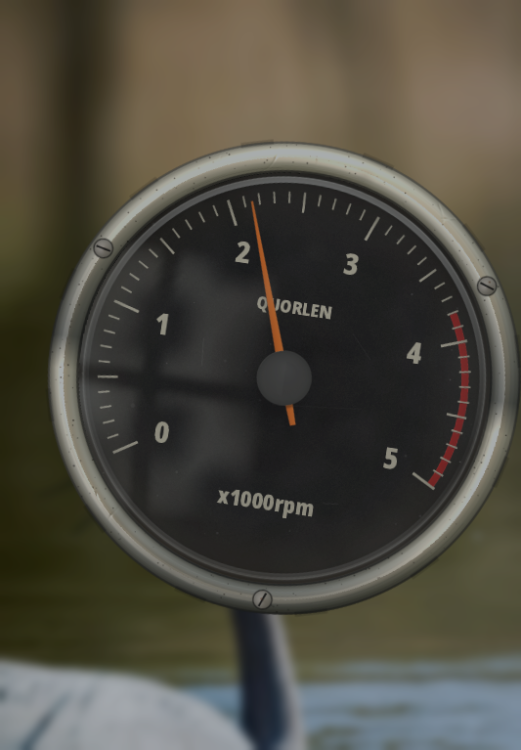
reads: 2150rpm
